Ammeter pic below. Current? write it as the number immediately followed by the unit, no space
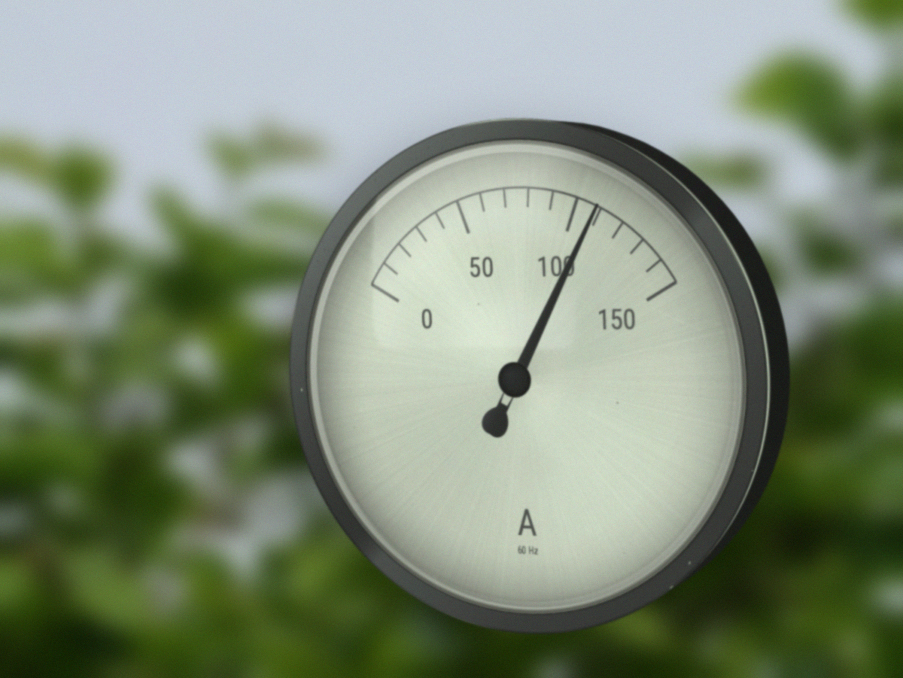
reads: 110A
